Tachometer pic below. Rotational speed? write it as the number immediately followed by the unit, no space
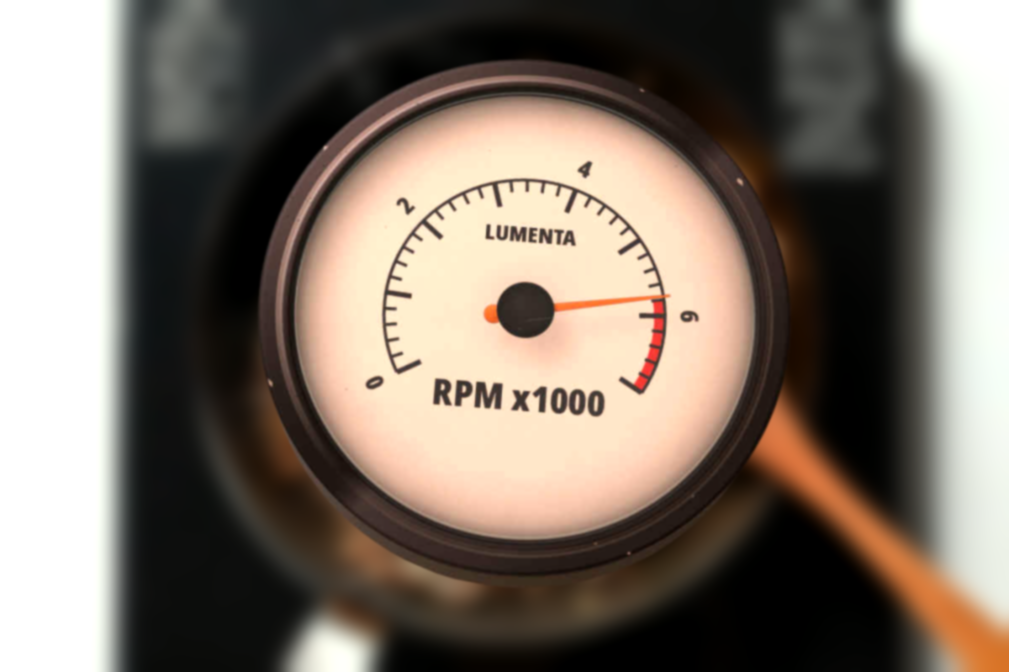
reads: 5800rpm
